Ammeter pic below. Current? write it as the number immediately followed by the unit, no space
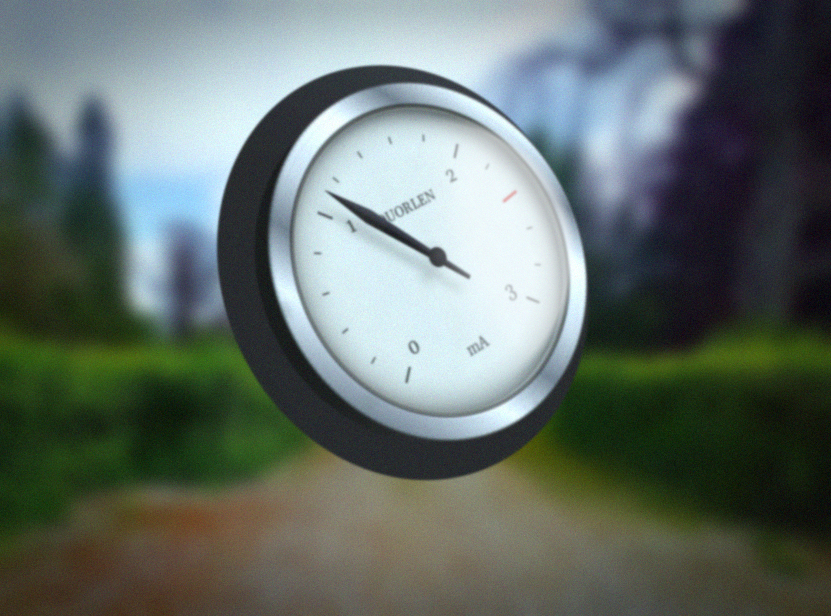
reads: 1.1mA
